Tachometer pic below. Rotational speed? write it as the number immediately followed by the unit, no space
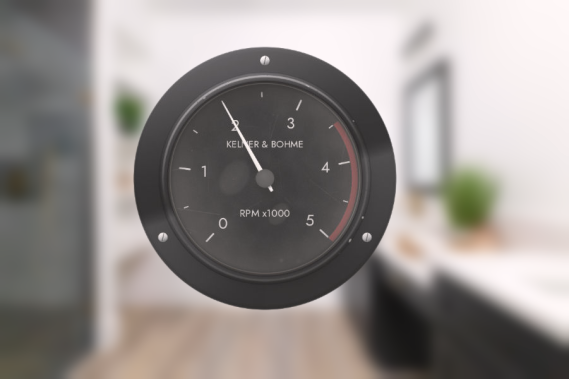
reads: 2000rpm
